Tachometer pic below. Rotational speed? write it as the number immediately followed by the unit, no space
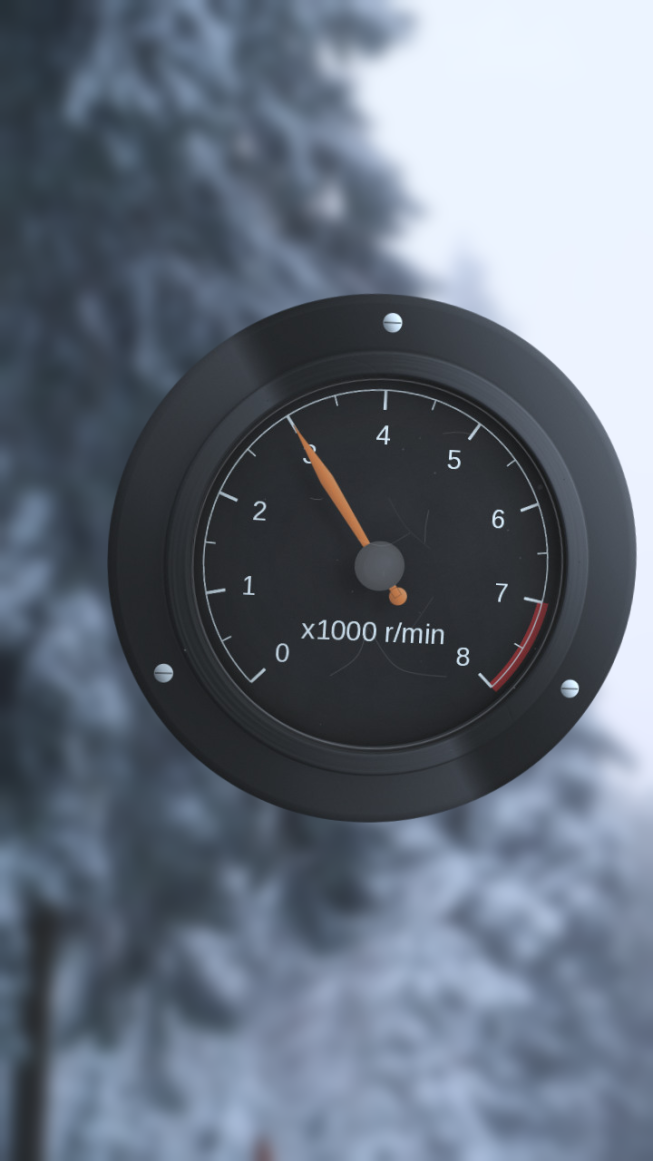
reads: 3000rpm
